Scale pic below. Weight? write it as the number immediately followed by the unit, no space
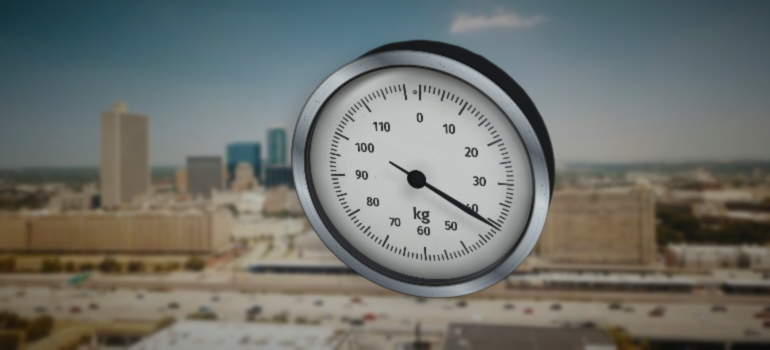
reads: 40kg
